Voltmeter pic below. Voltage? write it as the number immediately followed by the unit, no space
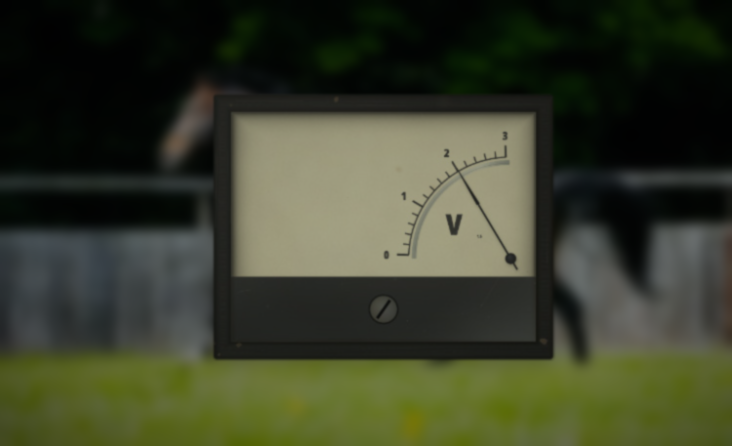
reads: 2V
